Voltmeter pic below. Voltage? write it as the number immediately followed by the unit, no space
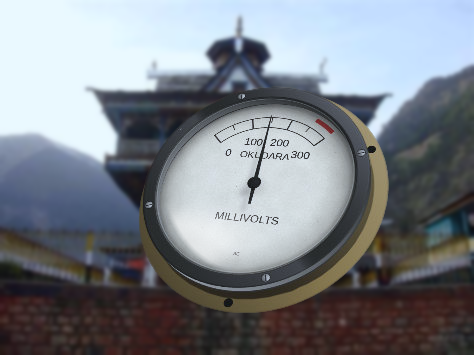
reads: 150mV
